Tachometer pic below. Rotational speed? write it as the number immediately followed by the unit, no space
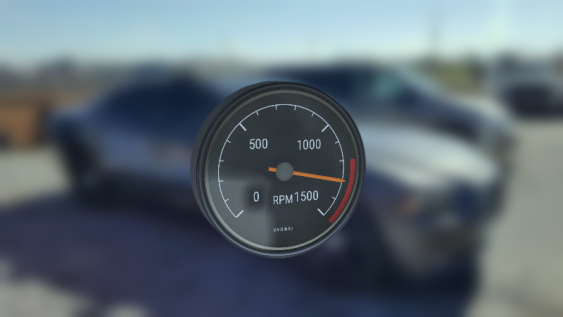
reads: 1300rpm
